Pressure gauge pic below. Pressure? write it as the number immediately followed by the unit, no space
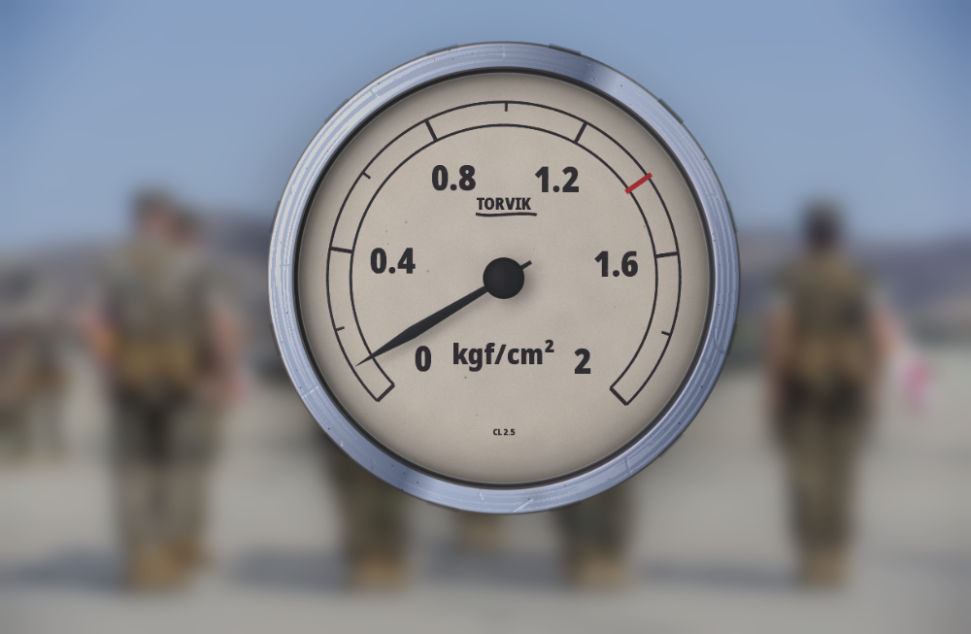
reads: 0.1kg/cm²
